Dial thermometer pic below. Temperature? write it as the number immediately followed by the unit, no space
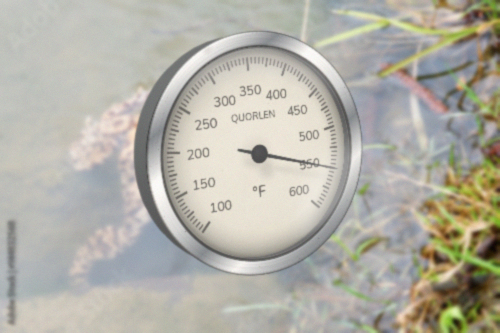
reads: 550°F
